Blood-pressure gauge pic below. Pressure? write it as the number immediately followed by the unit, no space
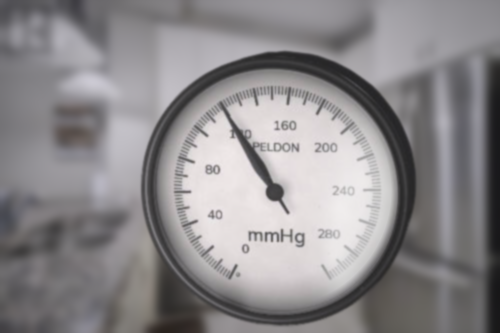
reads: 120mmHg
